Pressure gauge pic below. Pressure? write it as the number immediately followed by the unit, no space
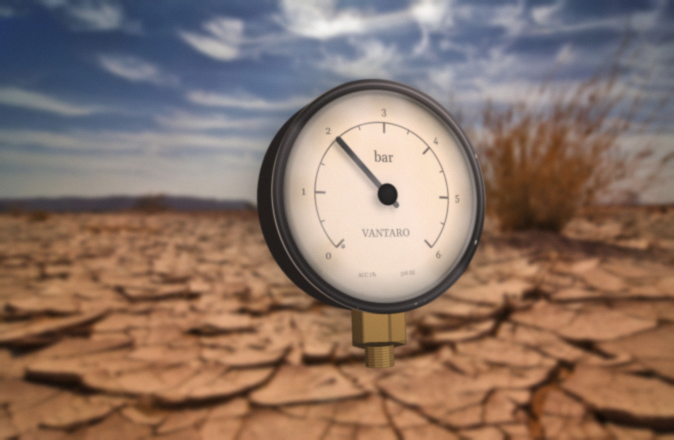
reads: 2bar
